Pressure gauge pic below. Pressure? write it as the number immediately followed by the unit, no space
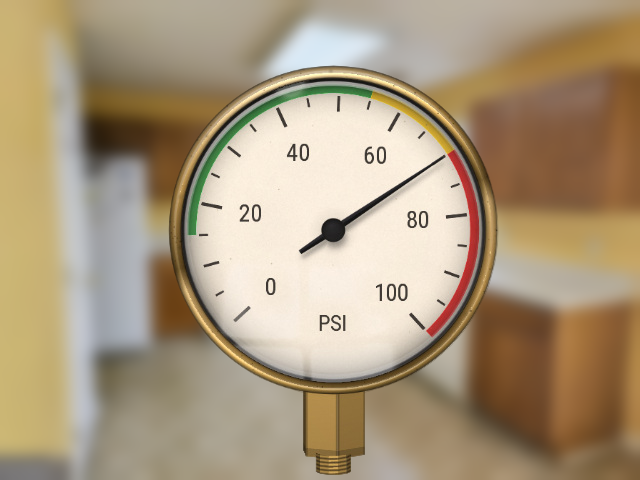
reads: 70psi
